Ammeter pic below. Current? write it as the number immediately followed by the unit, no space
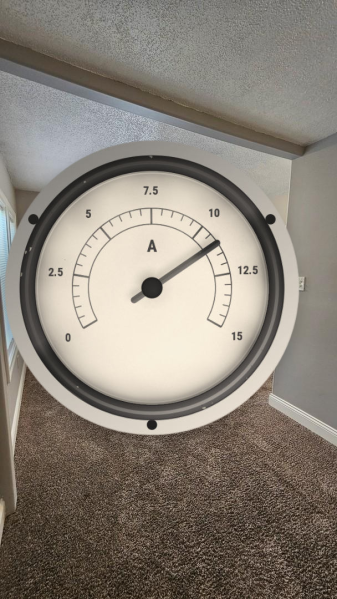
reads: 11A
